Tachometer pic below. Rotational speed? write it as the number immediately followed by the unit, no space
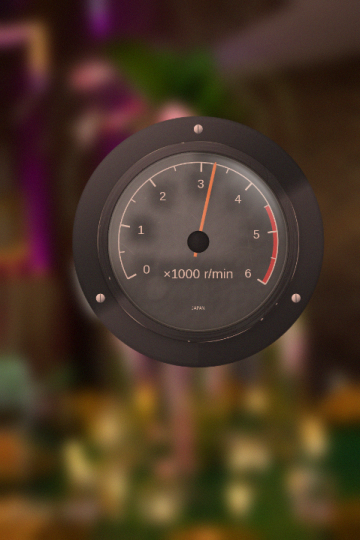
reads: 3250rpm
